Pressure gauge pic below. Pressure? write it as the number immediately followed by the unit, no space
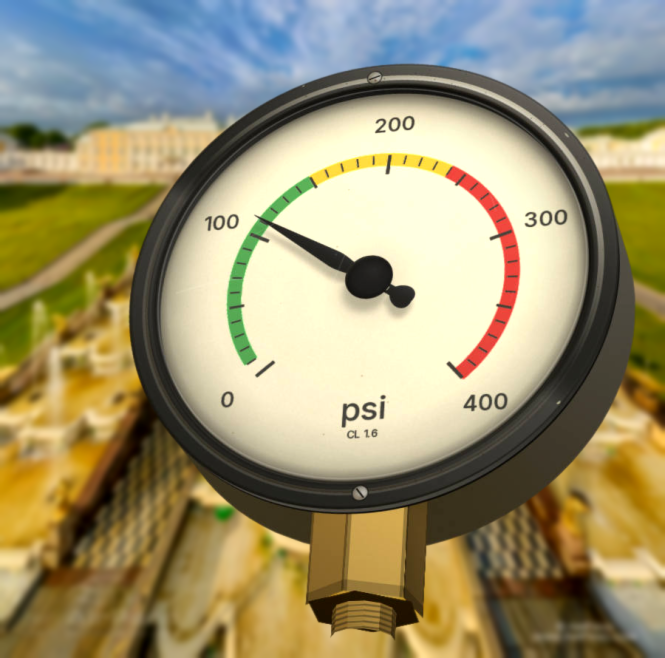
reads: 110psi
